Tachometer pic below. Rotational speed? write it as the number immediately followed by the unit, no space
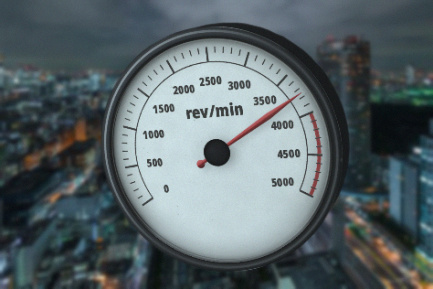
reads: 3750rpm
